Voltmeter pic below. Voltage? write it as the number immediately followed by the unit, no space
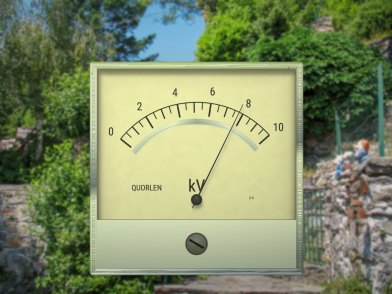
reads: 7.75kV
